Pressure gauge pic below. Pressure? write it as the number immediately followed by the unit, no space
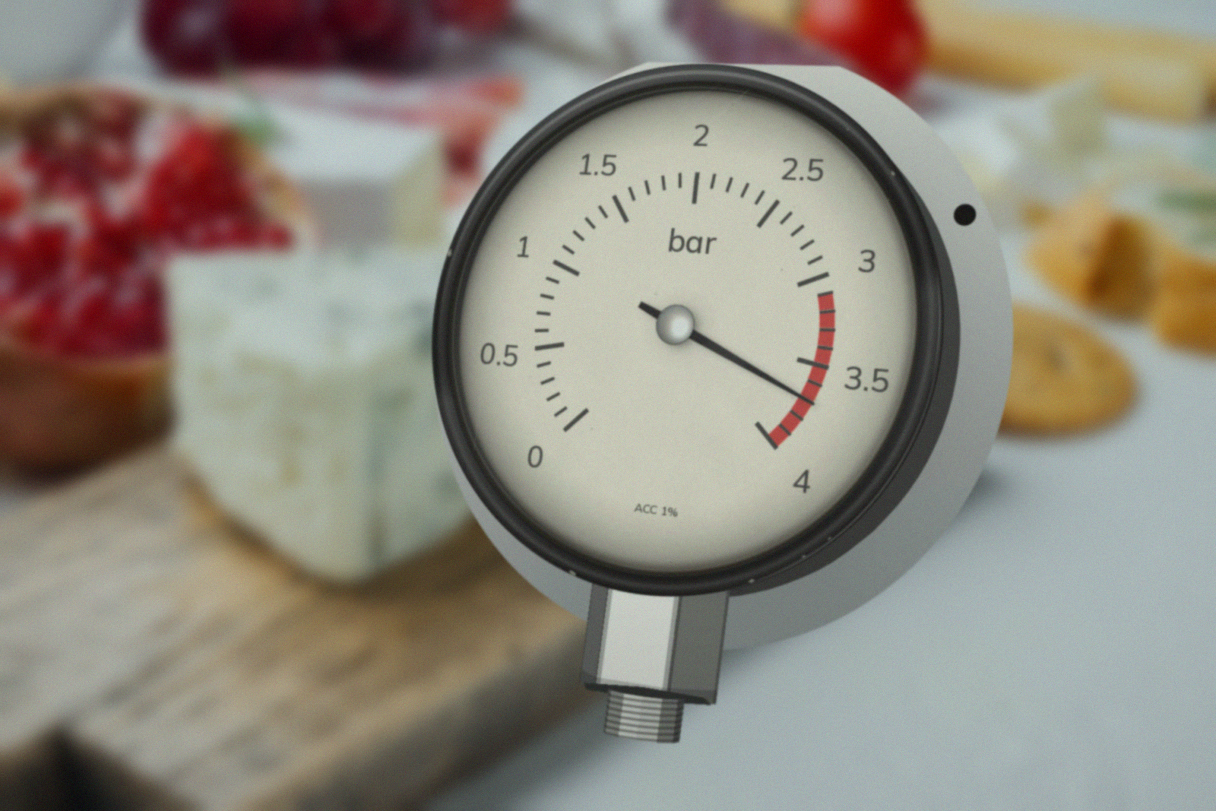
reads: 3.7bar
